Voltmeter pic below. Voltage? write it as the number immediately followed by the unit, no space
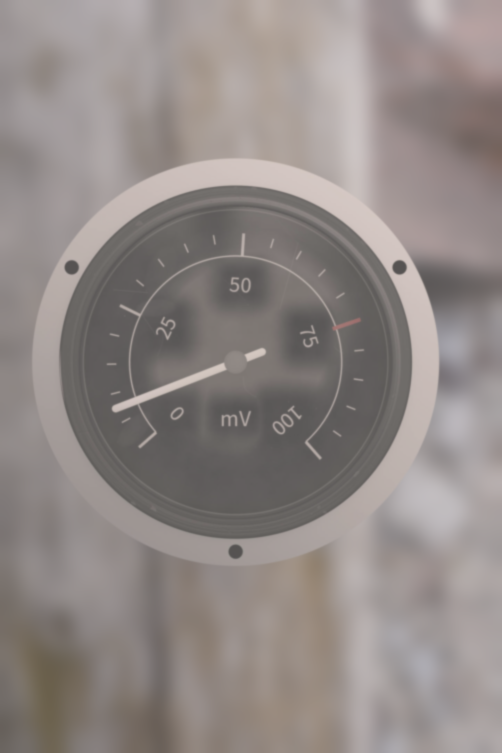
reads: 7.5mV
